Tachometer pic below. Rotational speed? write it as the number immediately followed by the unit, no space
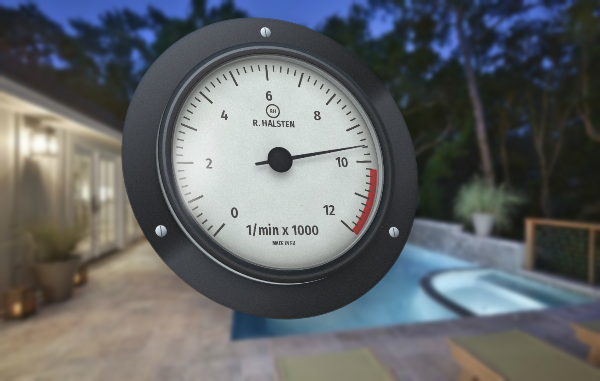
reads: 9600rpm
